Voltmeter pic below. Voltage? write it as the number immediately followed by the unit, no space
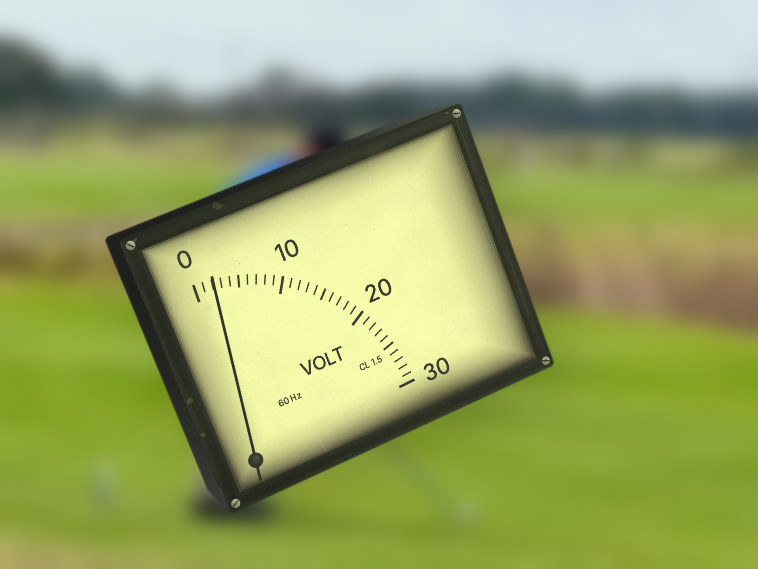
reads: 2V
